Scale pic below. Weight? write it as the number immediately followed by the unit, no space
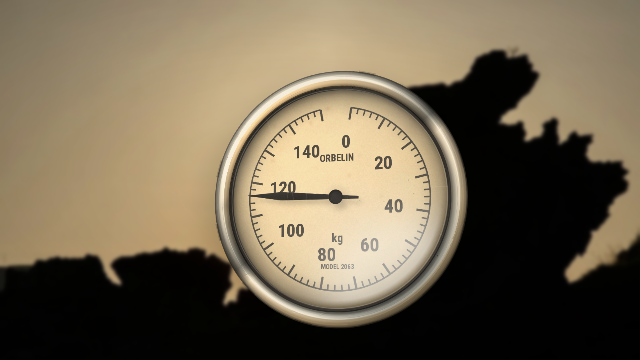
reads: 116kg
